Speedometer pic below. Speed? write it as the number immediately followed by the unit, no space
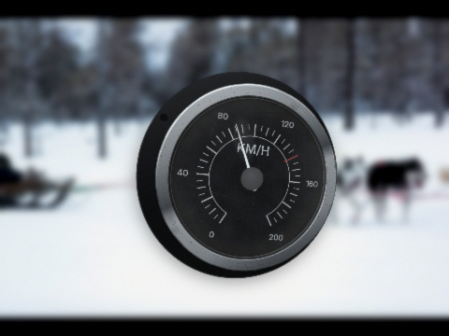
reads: 85km/h
